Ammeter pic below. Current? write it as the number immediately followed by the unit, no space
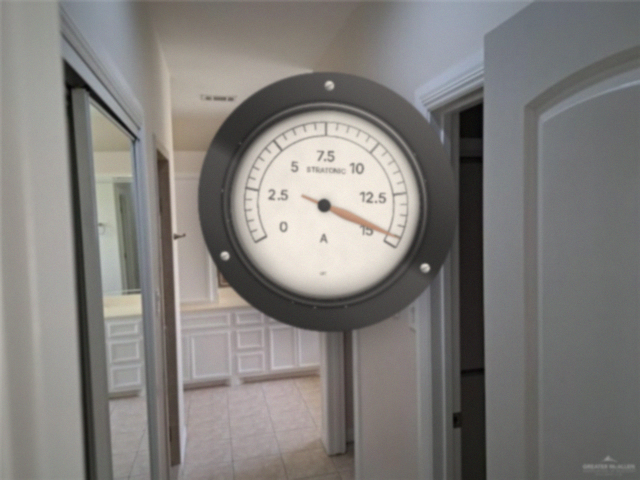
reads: 14.5A
